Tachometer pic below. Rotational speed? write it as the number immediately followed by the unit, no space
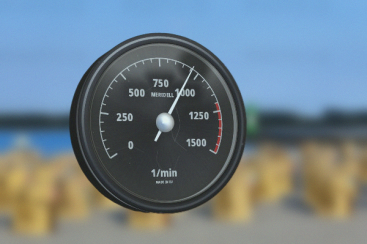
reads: 950rpm
